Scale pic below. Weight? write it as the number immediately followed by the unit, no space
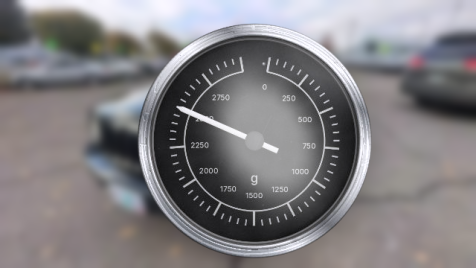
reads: 2500g
